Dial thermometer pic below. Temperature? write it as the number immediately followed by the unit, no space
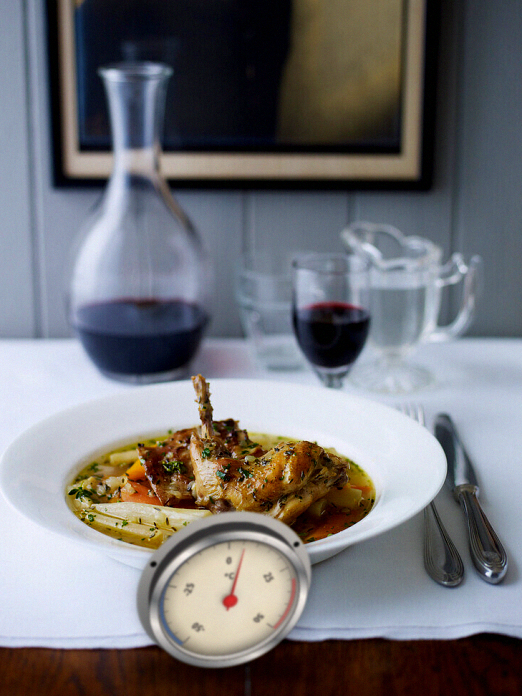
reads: 5°C
